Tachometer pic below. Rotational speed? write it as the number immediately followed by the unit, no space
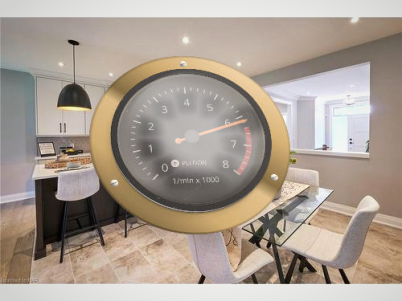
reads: 6200rpm
